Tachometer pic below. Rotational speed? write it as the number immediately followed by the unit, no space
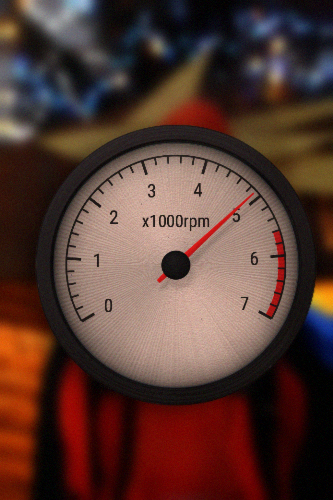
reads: 4900rpm
